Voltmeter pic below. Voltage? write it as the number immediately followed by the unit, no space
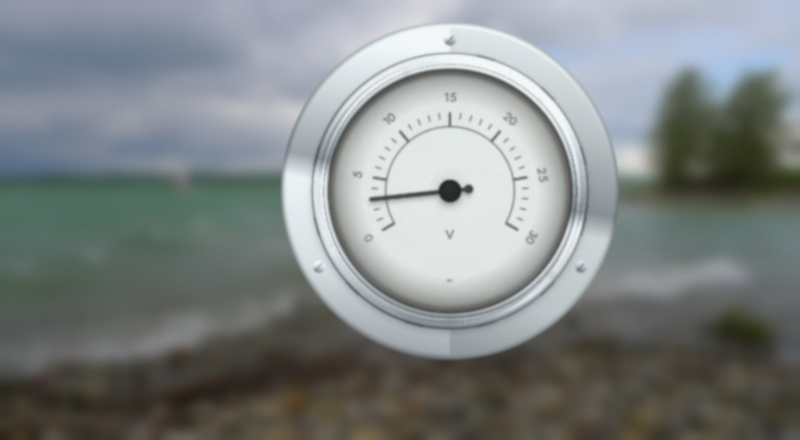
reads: 3V
